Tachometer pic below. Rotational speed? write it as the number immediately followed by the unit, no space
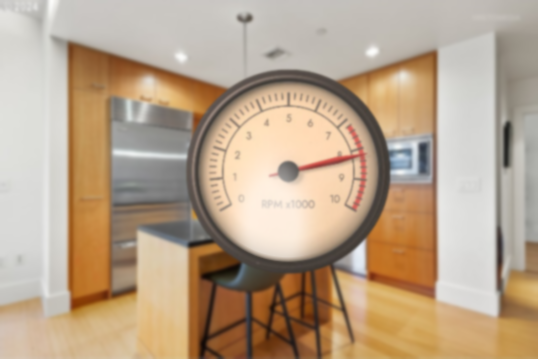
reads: 8200rpm
